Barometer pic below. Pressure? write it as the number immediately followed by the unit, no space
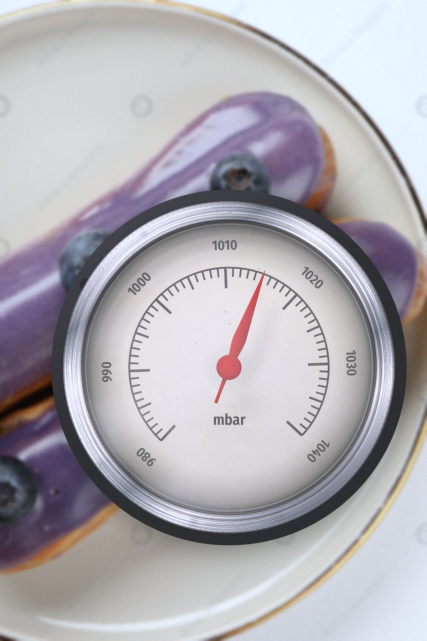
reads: 1015mbar
